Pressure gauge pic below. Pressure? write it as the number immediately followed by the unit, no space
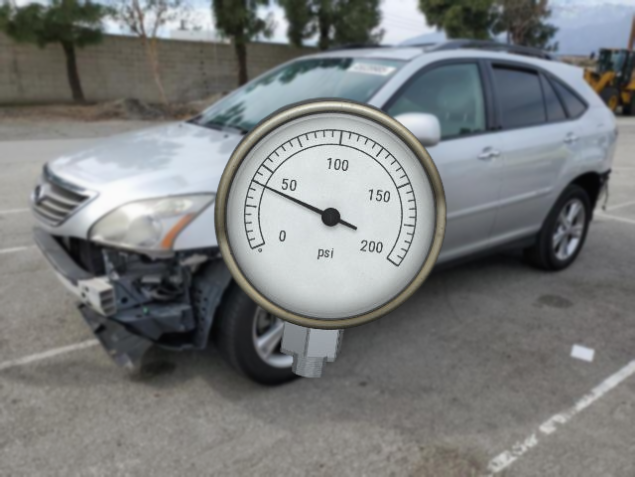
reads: 40psi
